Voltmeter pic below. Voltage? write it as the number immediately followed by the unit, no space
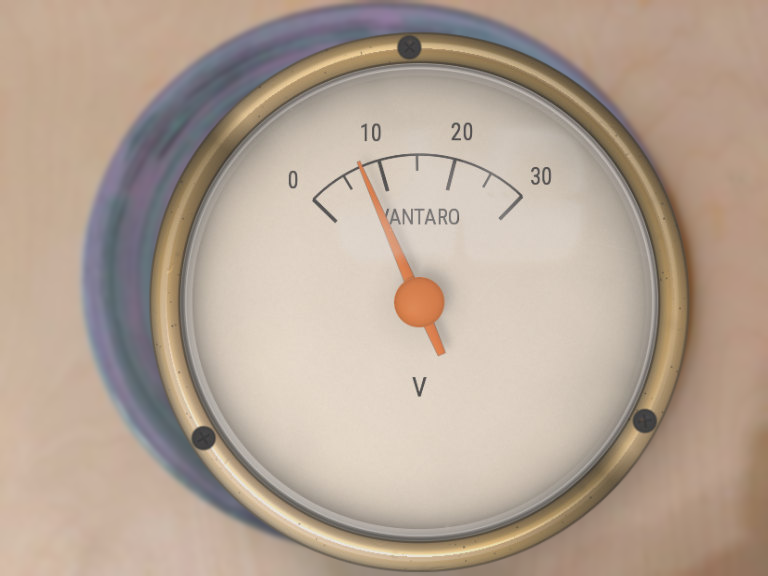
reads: 7.5V
